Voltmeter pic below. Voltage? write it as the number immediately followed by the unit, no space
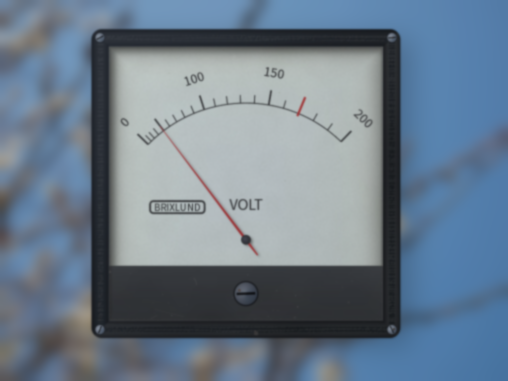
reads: 50V
